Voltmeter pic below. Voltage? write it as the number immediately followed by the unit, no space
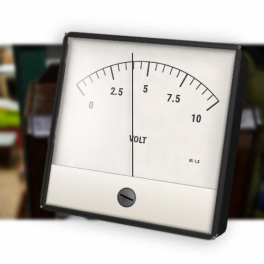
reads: 4V
